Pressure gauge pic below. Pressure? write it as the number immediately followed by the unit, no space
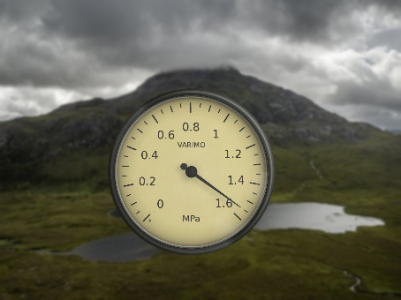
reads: 1.55MPa
